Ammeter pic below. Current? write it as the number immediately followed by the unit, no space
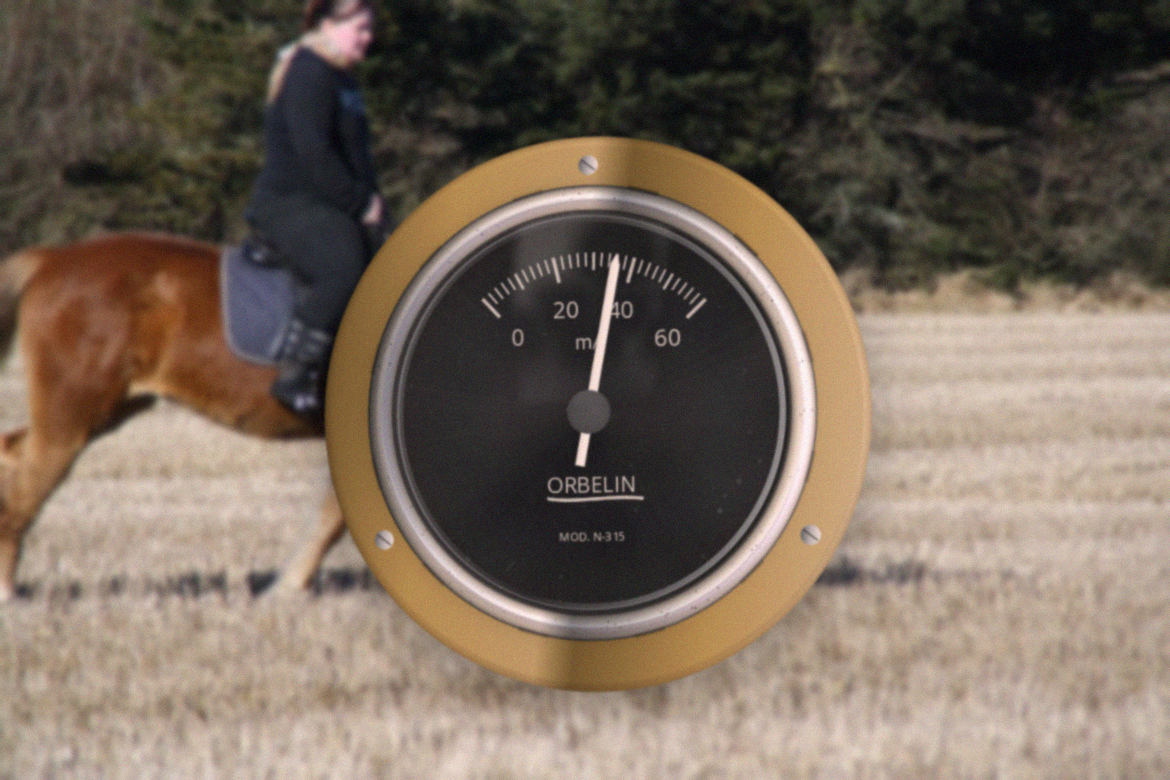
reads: 36mA
